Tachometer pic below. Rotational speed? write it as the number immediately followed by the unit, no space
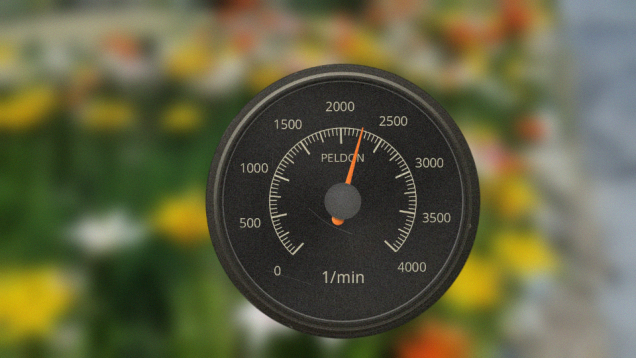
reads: 2250rpm
